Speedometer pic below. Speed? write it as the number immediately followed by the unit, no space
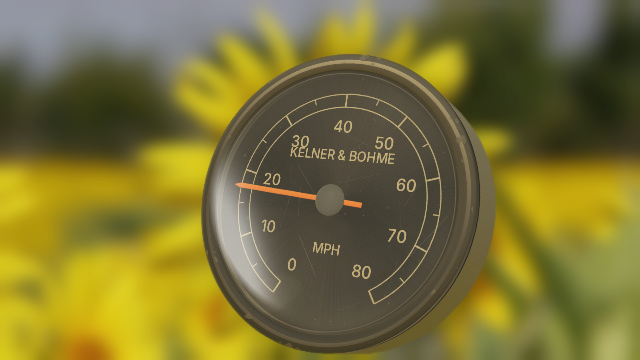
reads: 17.5mph
